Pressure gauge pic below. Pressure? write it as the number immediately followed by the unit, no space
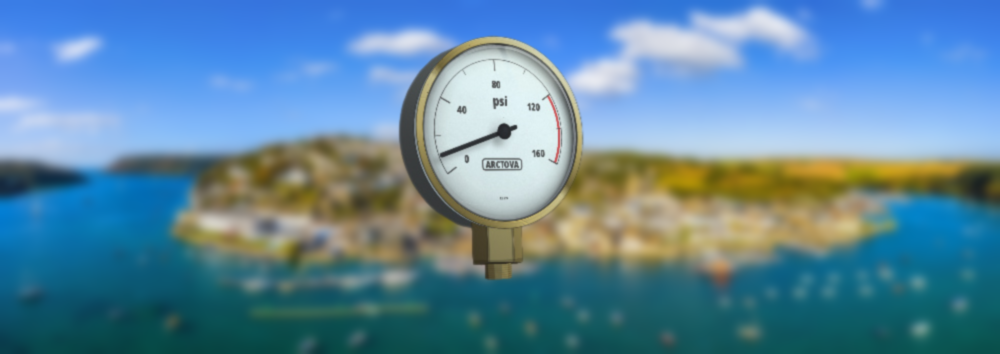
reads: 10psi
